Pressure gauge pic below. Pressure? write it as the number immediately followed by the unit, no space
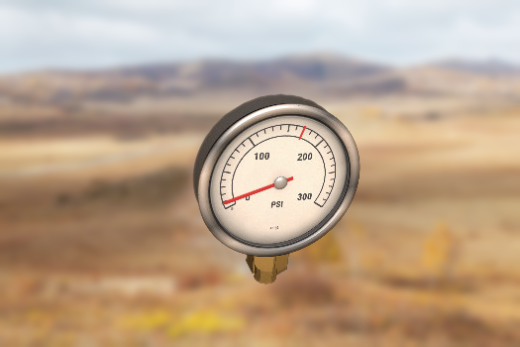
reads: 10psi
